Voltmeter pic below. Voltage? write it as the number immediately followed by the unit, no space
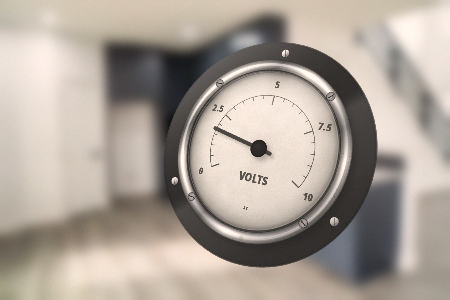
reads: 1.75V
